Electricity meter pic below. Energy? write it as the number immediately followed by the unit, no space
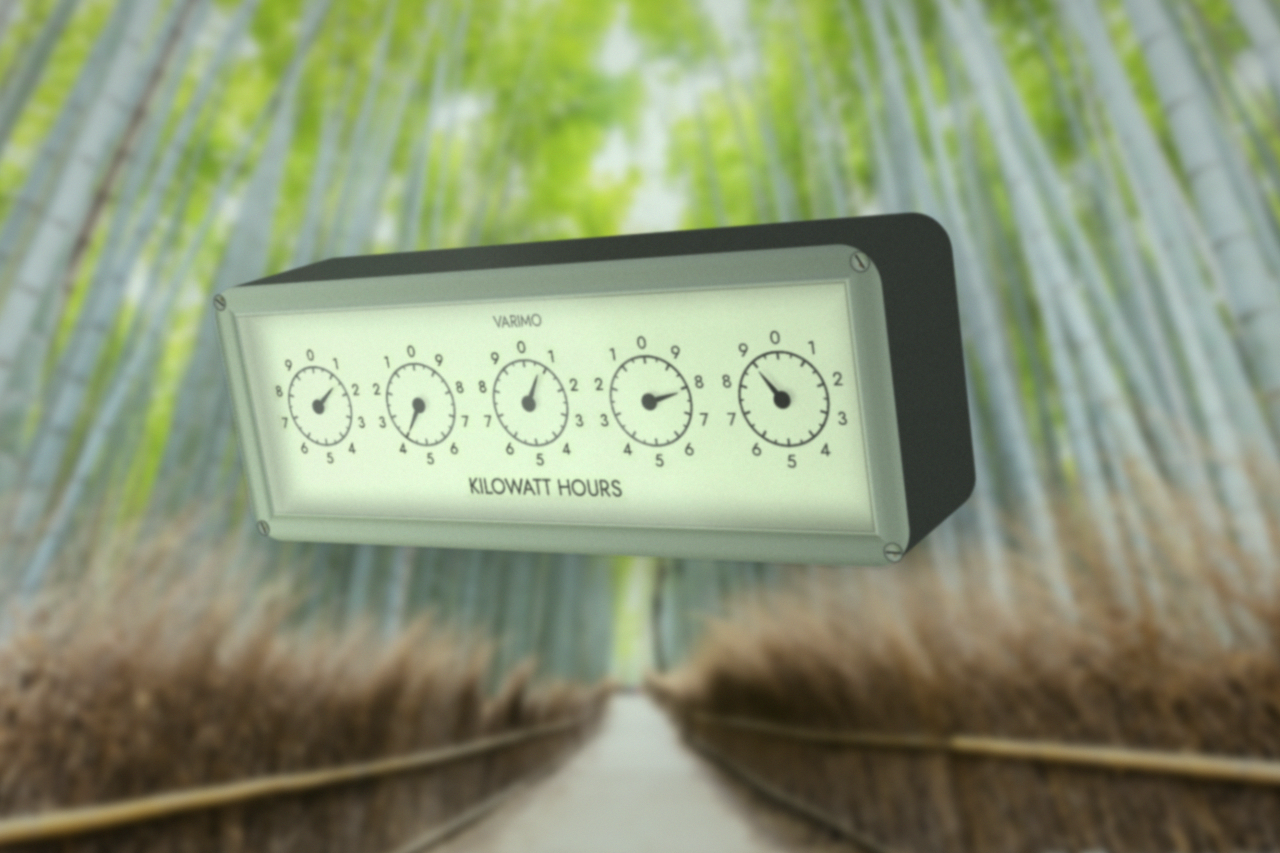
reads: 14079kWh
